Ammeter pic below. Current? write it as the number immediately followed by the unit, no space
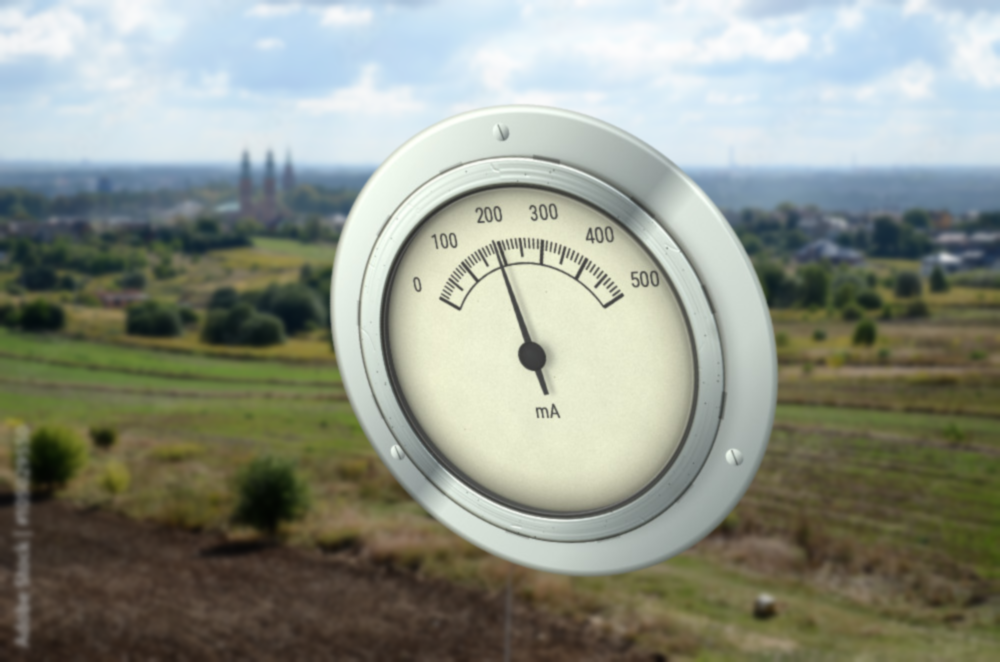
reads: 200mA
